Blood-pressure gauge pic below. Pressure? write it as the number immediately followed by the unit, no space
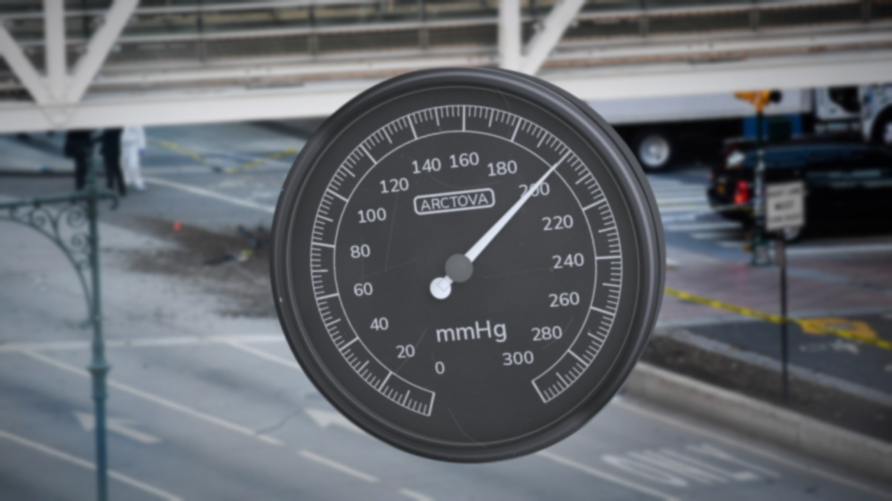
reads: 200mmHg
